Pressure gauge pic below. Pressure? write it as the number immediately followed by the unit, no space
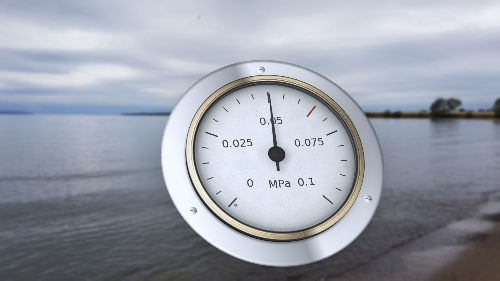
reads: 0.05MPa
